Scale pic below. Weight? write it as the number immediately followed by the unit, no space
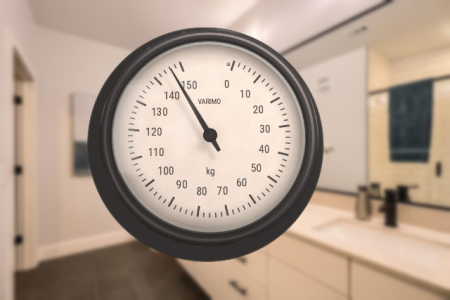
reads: 146kg
